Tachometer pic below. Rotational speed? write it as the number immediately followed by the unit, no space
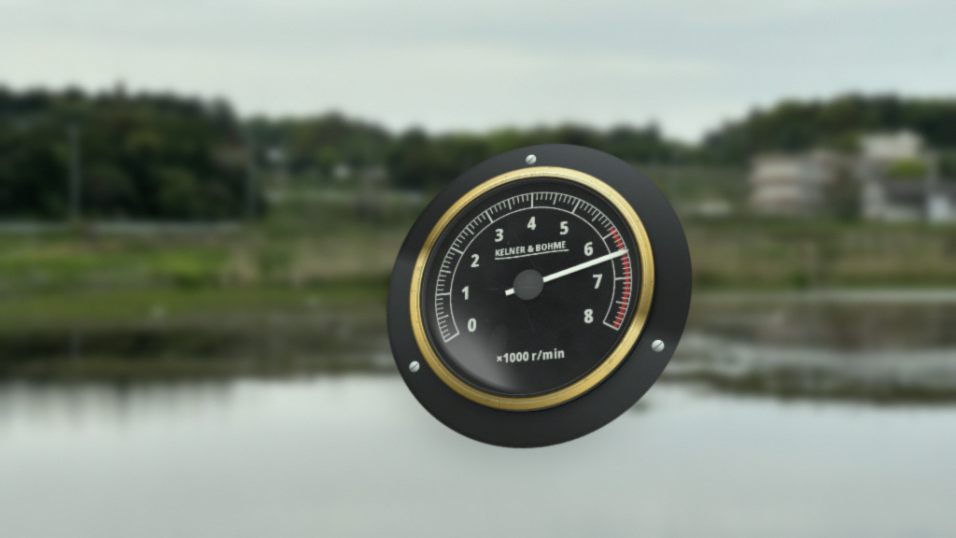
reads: 6500rpm
